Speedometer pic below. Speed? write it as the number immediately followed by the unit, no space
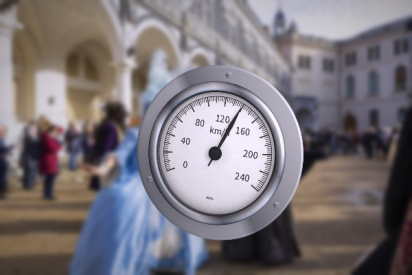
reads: 140km/h
